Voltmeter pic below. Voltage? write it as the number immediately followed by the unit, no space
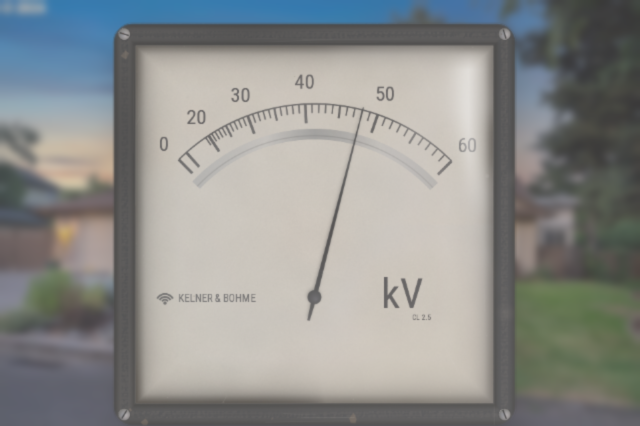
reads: 48kV
